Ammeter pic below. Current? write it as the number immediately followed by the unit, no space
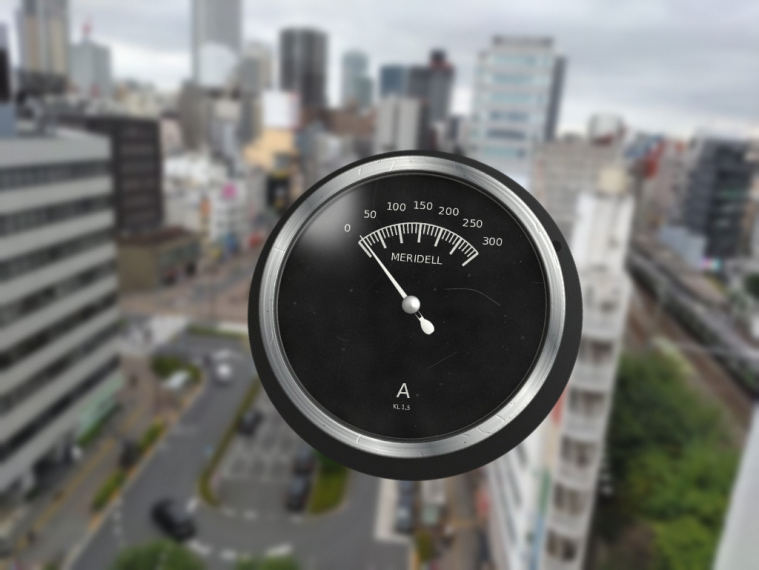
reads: 10A
